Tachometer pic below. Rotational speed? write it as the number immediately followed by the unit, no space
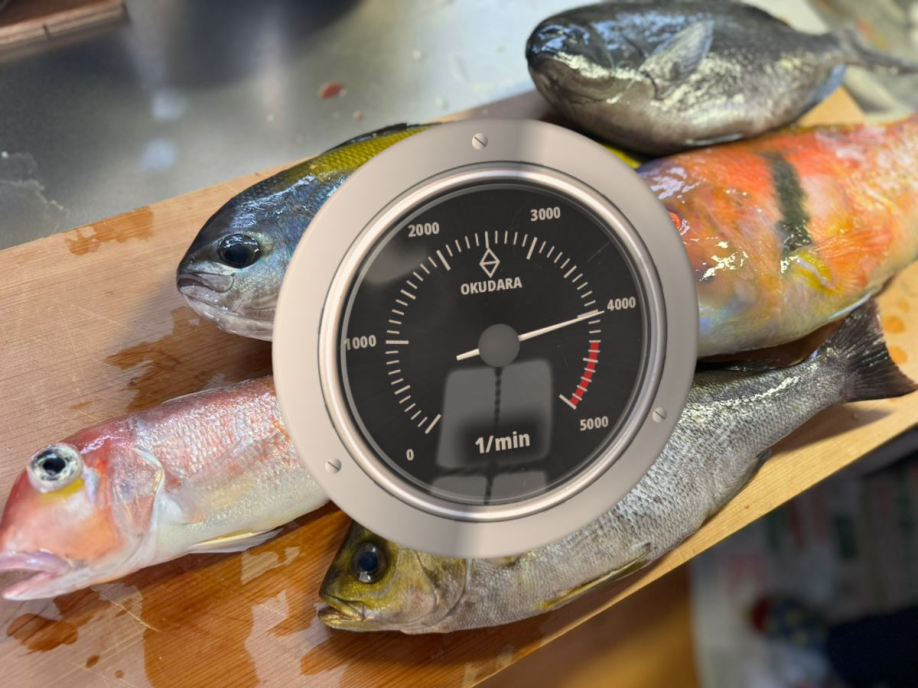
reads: 4000rpm
